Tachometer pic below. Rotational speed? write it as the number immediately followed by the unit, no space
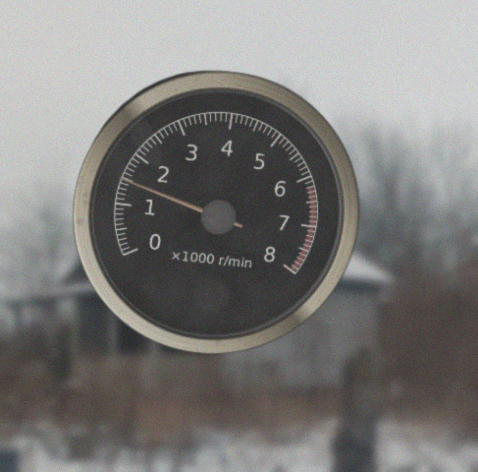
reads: 1500rpm
